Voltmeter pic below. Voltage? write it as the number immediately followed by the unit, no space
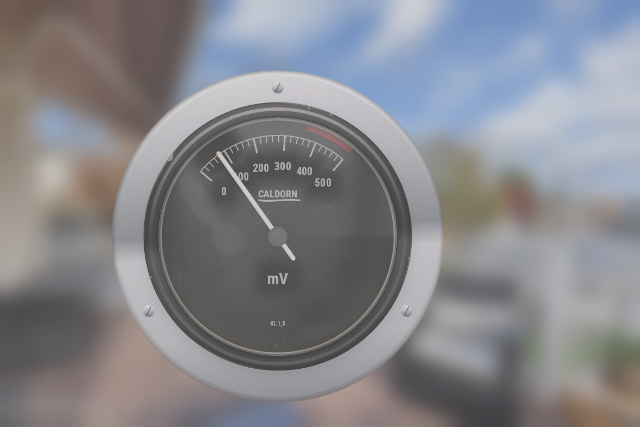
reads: 80mV
